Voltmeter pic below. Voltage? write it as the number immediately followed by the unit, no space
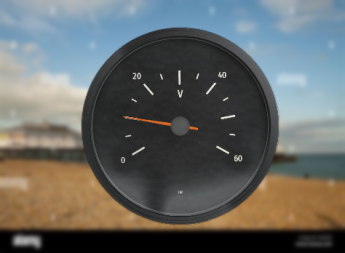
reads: 10V
